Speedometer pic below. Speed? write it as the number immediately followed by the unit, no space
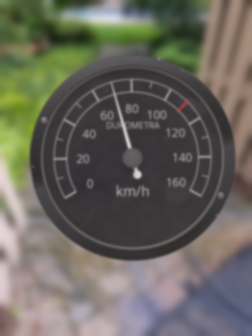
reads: 70km/h
